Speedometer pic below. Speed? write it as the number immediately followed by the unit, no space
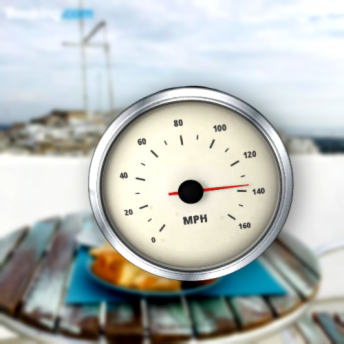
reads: 135mph
